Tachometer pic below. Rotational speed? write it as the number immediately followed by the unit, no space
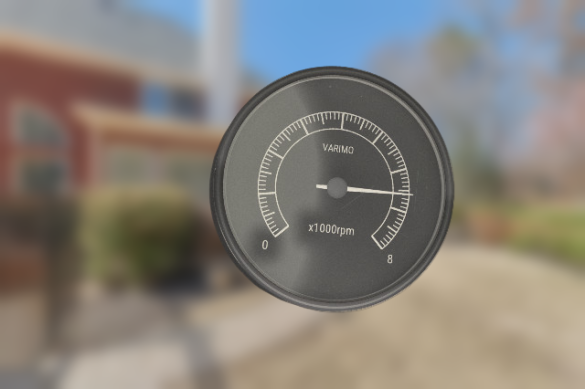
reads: 6600rpm
